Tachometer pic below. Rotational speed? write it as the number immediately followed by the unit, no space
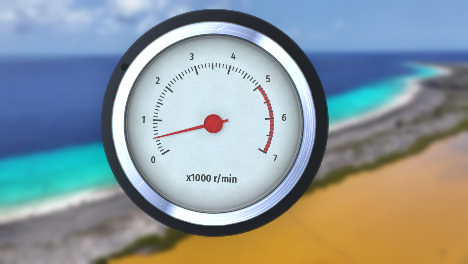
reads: 500rpm
